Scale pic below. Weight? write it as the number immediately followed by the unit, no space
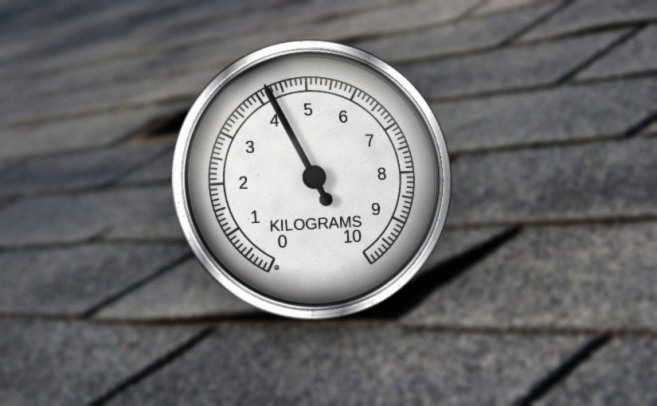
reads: 4.2kg
